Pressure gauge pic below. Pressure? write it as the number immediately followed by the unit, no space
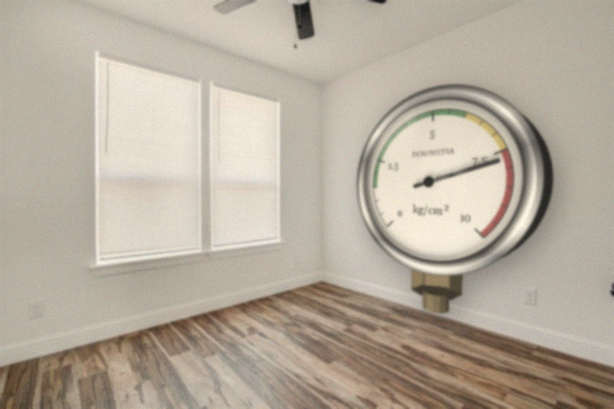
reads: 7.75kg/cm²
